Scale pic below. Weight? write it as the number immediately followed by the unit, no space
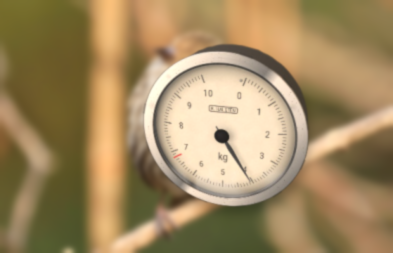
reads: 4kg
